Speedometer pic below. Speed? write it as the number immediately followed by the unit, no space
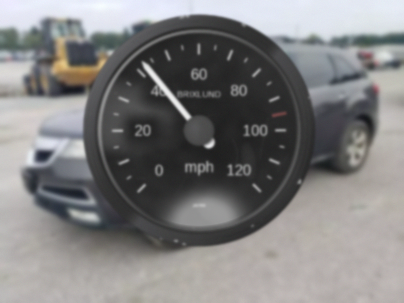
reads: 42.5mph
